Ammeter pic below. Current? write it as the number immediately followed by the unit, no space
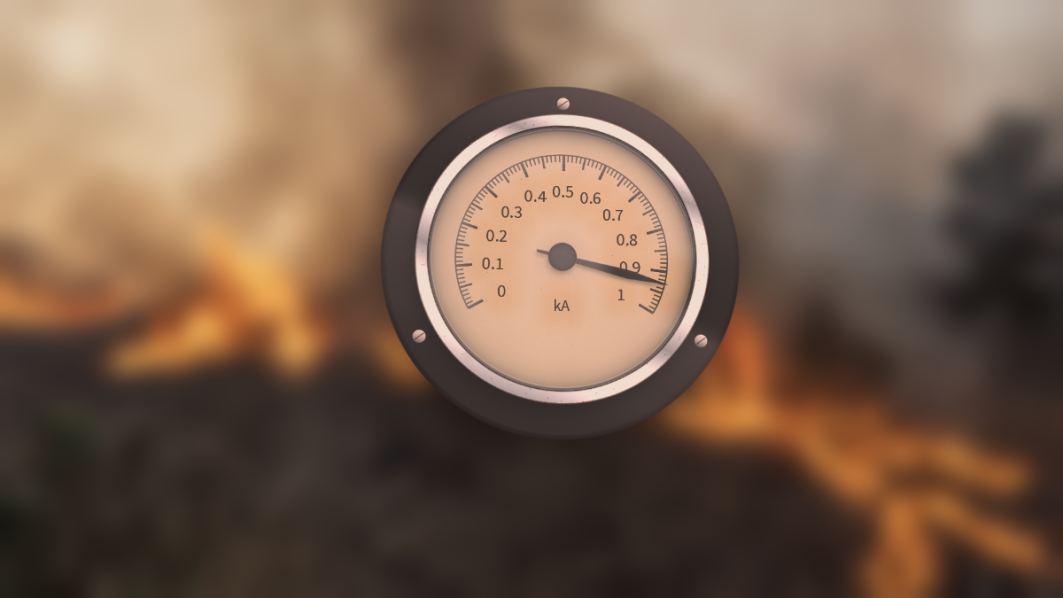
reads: 0.93kA
